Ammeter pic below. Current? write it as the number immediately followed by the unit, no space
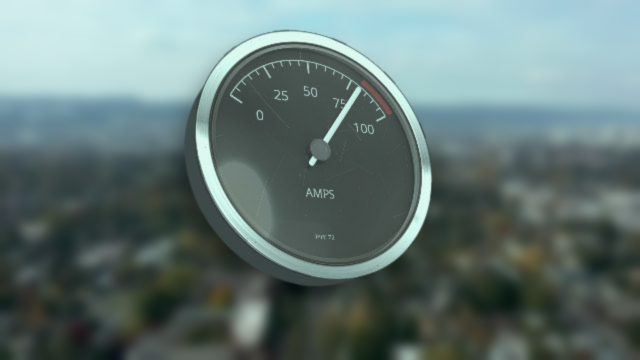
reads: 80A
